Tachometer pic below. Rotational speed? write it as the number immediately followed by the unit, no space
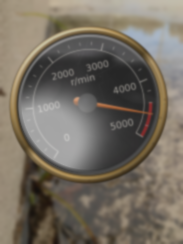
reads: 4600rpm
